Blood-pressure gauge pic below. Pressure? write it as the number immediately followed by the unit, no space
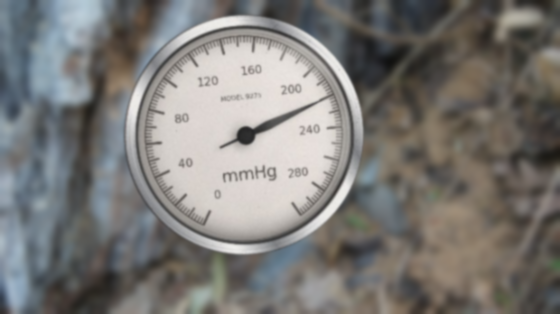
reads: 220mmHg
